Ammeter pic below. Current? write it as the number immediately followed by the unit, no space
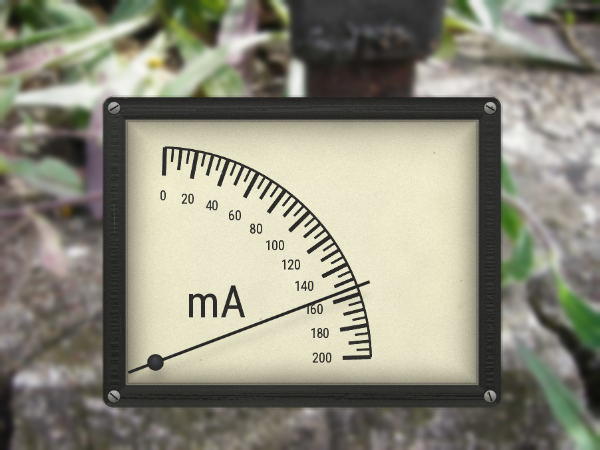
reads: 155mA
